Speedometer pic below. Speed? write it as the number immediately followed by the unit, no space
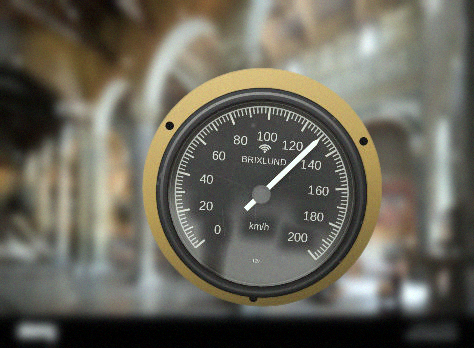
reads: 130km/h
